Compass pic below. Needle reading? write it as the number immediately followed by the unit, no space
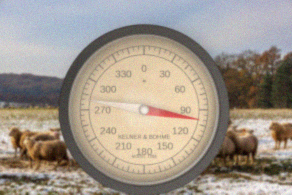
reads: 100°
